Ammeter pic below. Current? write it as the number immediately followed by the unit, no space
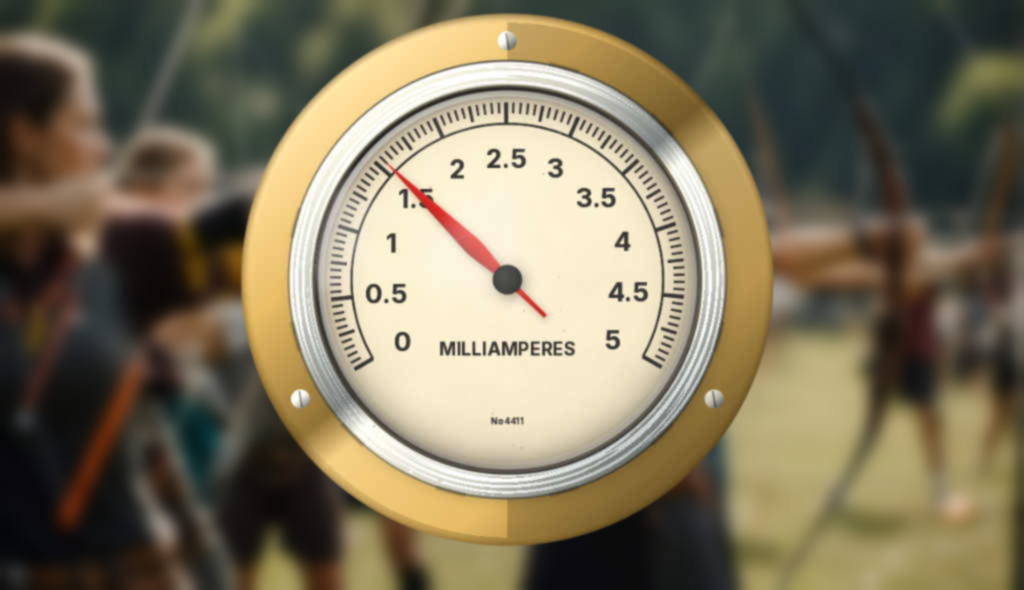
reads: 1.55mA
